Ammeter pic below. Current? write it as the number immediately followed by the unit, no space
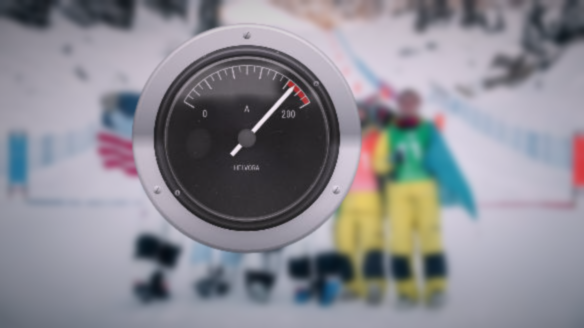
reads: 170A
